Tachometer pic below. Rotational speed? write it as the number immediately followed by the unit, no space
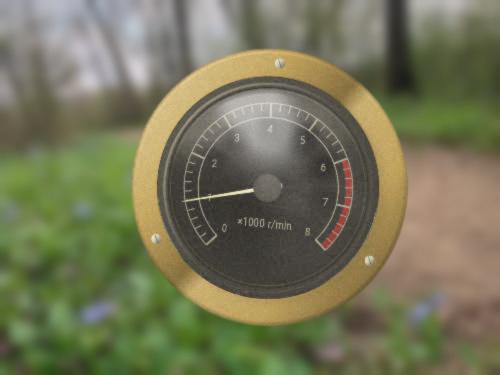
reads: 1000rpm
